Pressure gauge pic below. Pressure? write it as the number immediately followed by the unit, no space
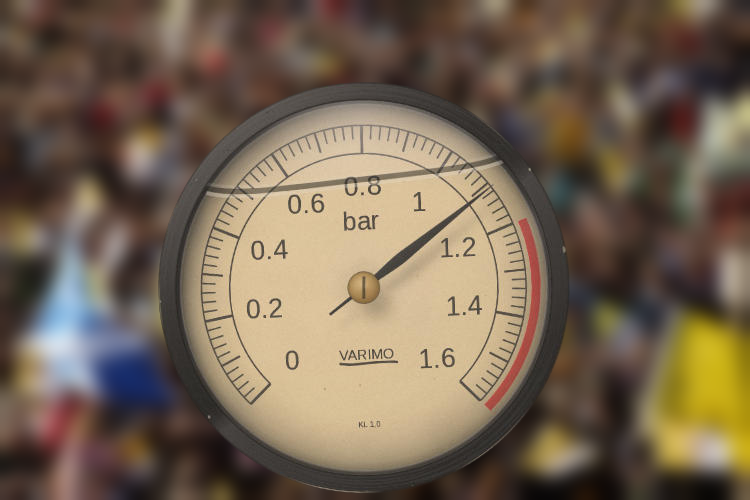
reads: 1.11bar
